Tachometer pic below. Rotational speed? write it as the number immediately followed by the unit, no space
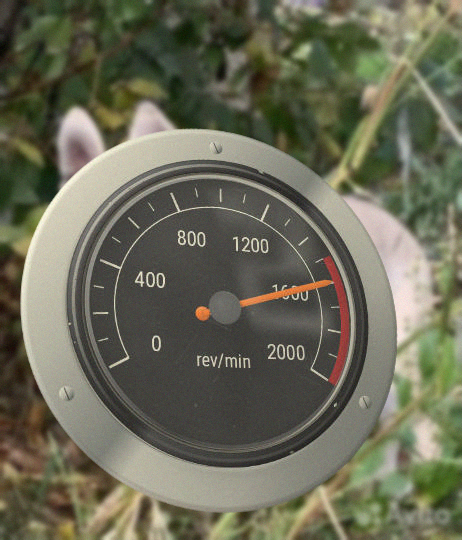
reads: 1600rpm
